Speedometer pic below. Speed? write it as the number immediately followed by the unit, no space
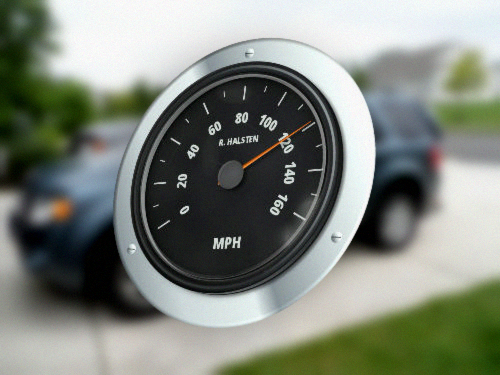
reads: 120mph
